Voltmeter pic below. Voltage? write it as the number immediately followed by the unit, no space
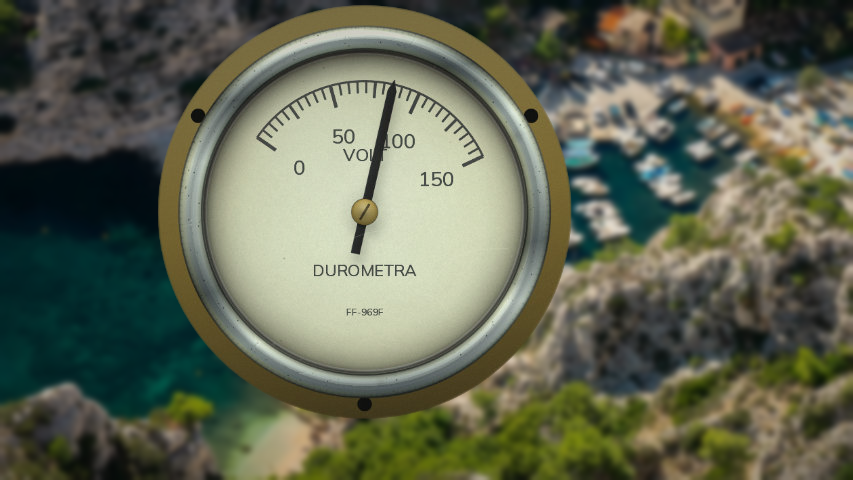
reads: 85V
